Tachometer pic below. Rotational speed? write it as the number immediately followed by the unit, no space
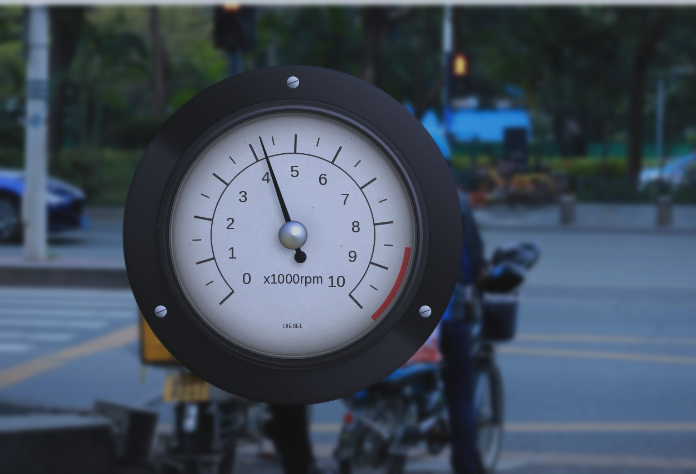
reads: 4250rpm
